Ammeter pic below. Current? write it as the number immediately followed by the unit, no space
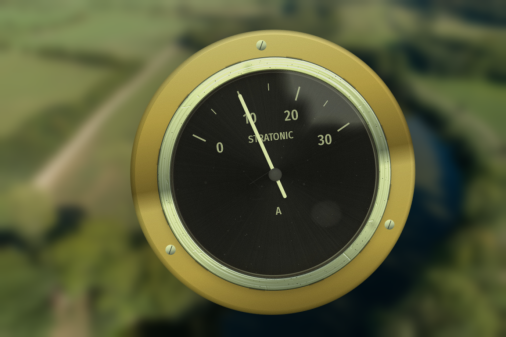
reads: 10A
